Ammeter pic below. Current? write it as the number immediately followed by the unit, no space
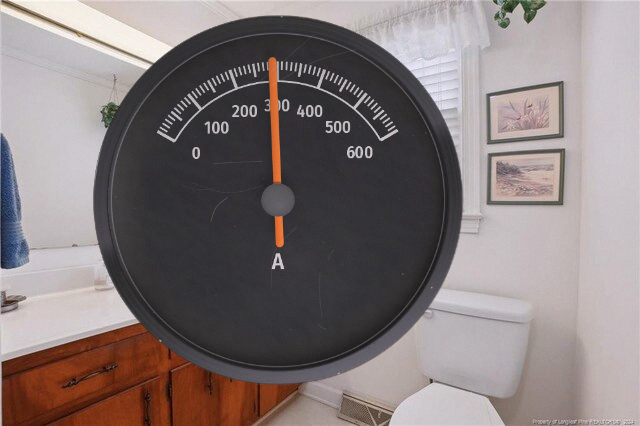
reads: 290A
